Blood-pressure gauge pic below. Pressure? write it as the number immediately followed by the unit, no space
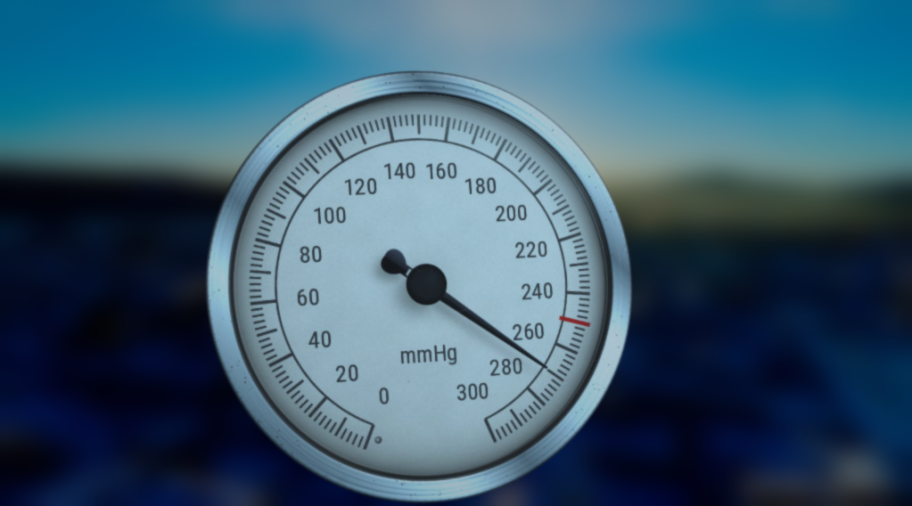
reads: 270mmHg
